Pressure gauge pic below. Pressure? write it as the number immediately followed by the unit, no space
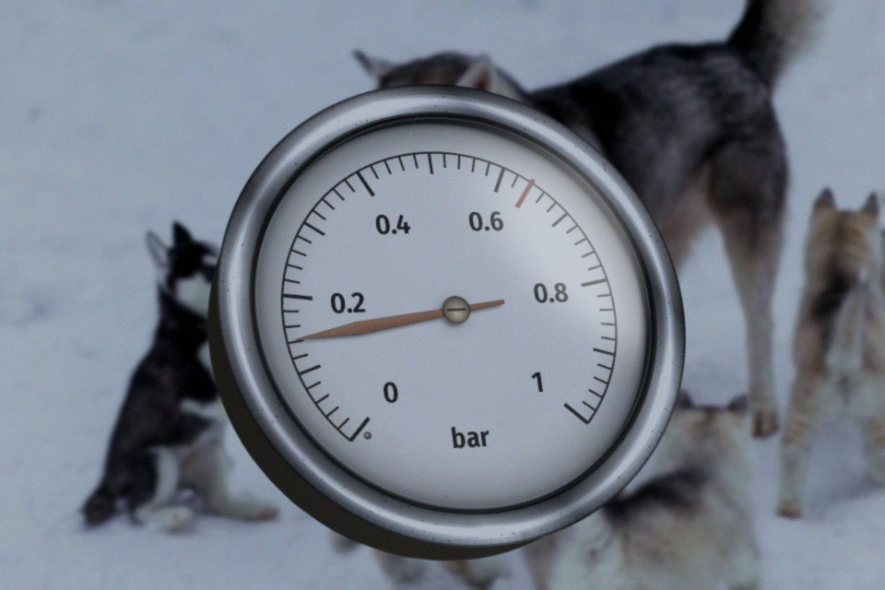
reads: 0.14bar
